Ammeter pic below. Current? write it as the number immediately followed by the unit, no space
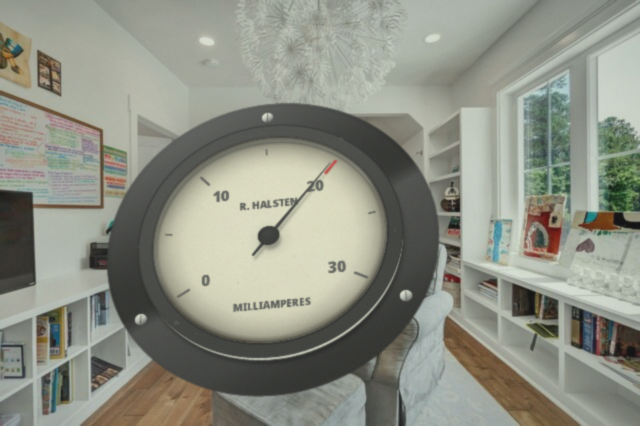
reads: 20mA
